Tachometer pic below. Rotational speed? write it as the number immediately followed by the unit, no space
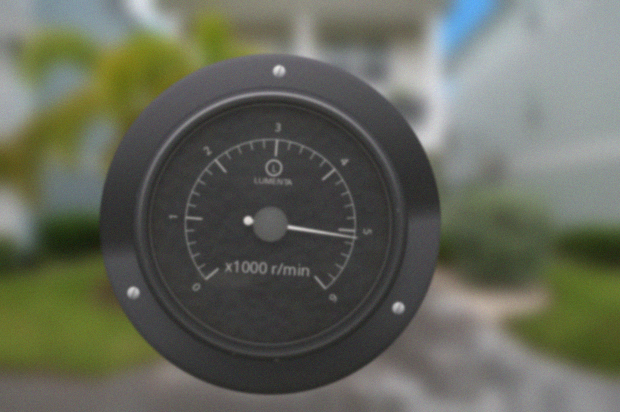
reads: 5100rpm
